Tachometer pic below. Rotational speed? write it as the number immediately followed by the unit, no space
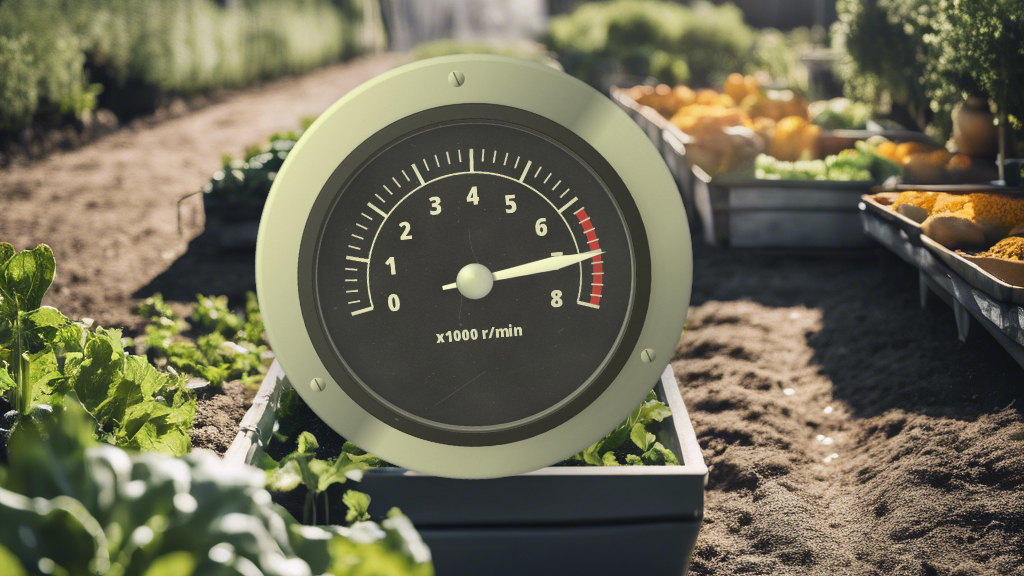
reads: 7000rpm
